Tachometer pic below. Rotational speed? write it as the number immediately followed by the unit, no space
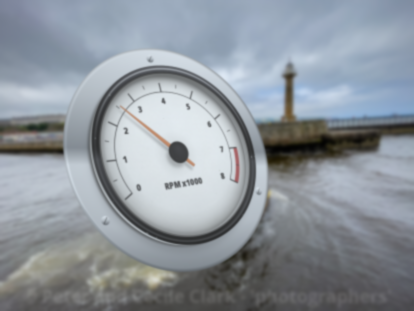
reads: 2500rpm
